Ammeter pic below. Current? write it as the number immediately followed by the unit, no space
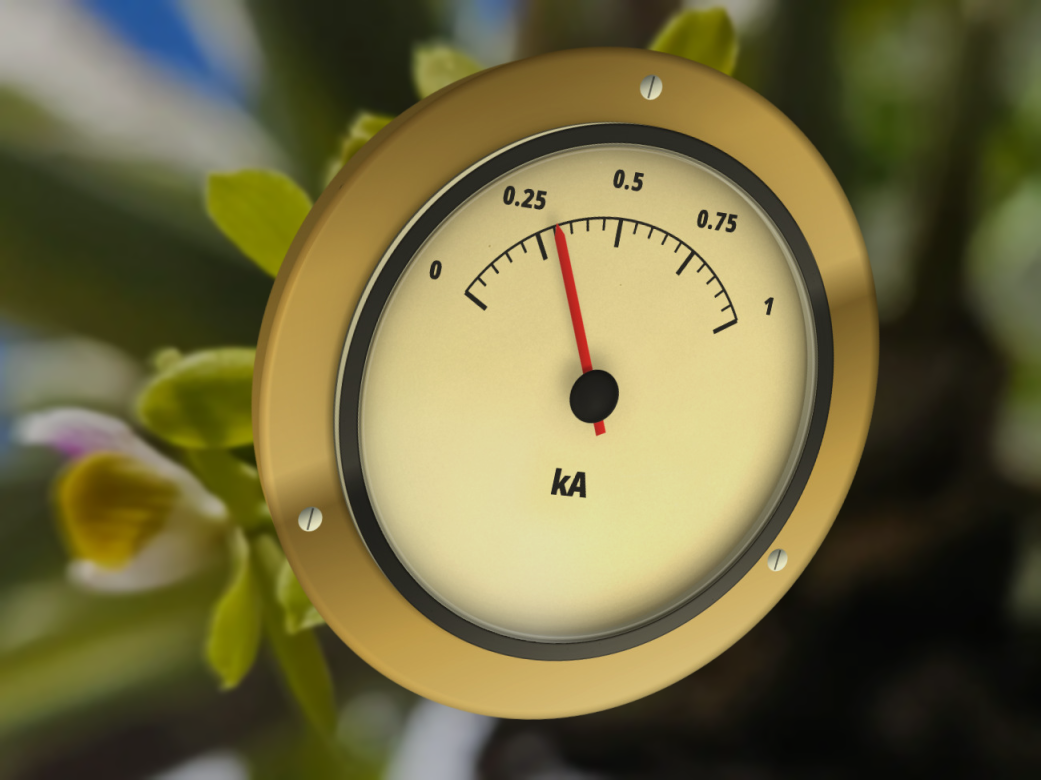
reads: 0.3kA
